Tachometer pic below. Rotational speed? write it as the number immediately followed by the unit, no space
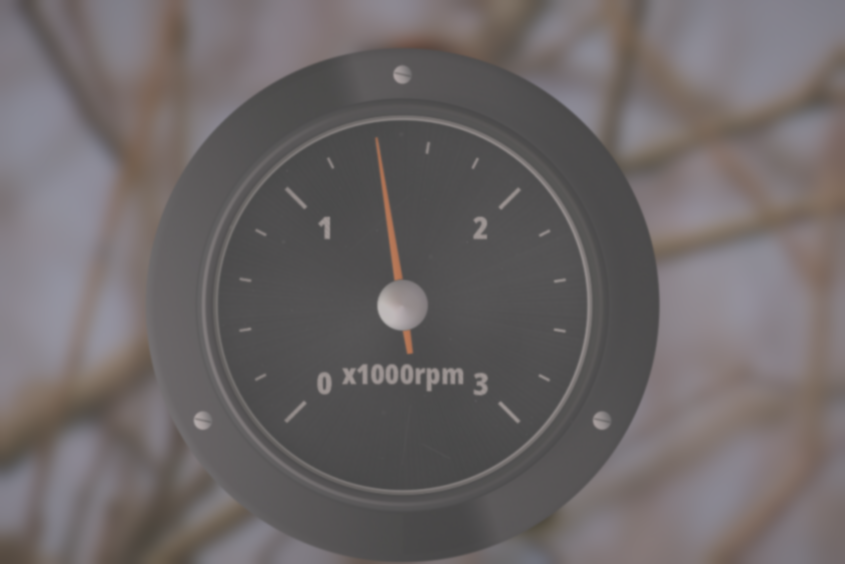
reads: 1400rpm
